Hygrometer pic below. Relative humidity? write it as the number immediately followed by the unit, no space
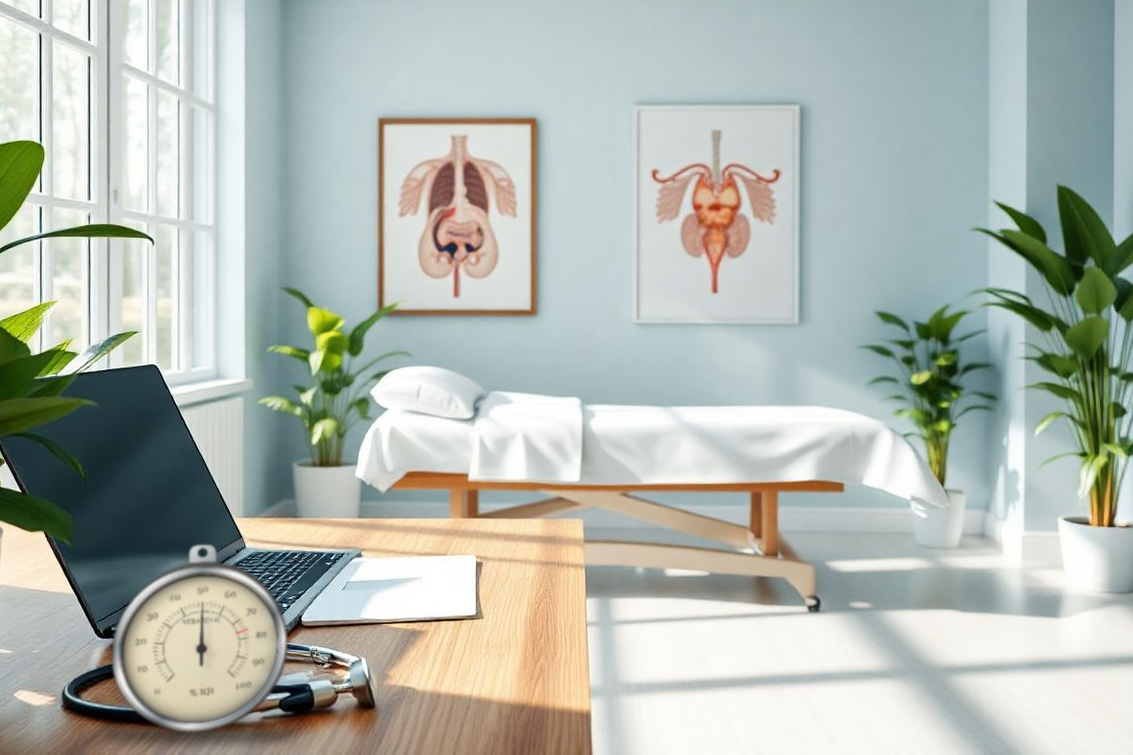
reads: 50%
